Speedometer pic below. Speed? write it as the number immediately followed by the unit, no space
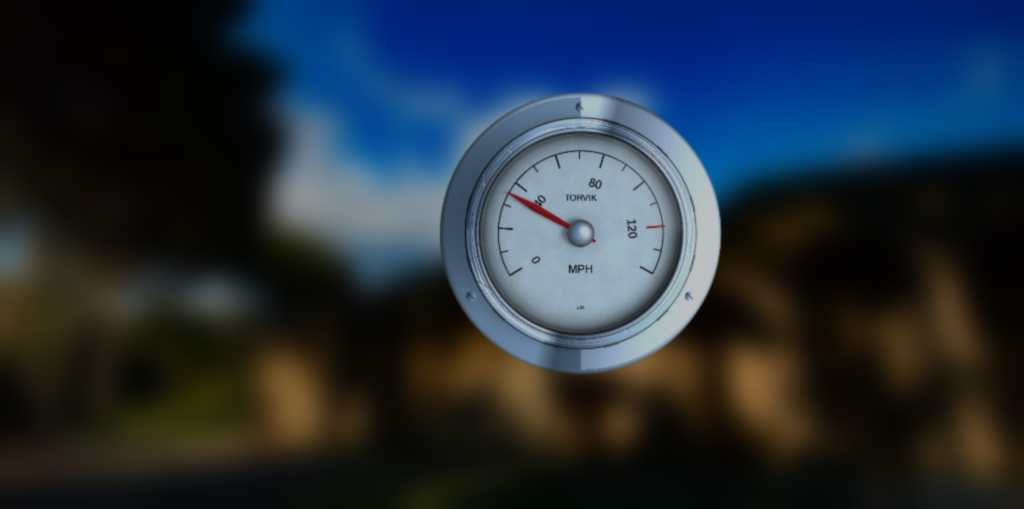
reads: 35mph
